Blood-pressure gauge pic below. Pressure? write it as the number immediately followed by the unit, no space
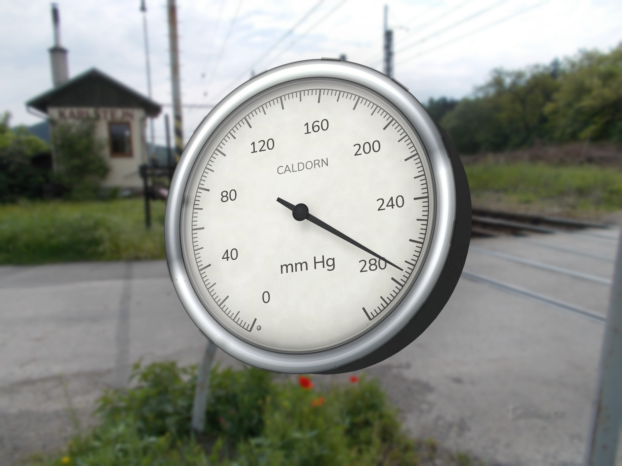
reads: 274mmHg
